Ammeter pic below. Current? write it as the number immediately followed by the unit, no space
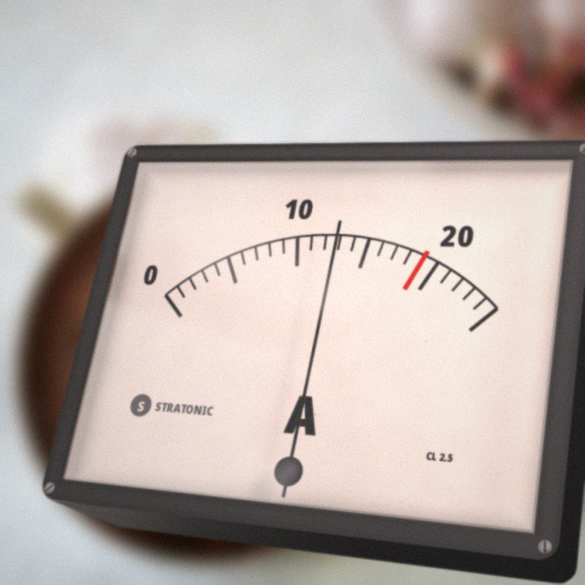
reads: 13A
